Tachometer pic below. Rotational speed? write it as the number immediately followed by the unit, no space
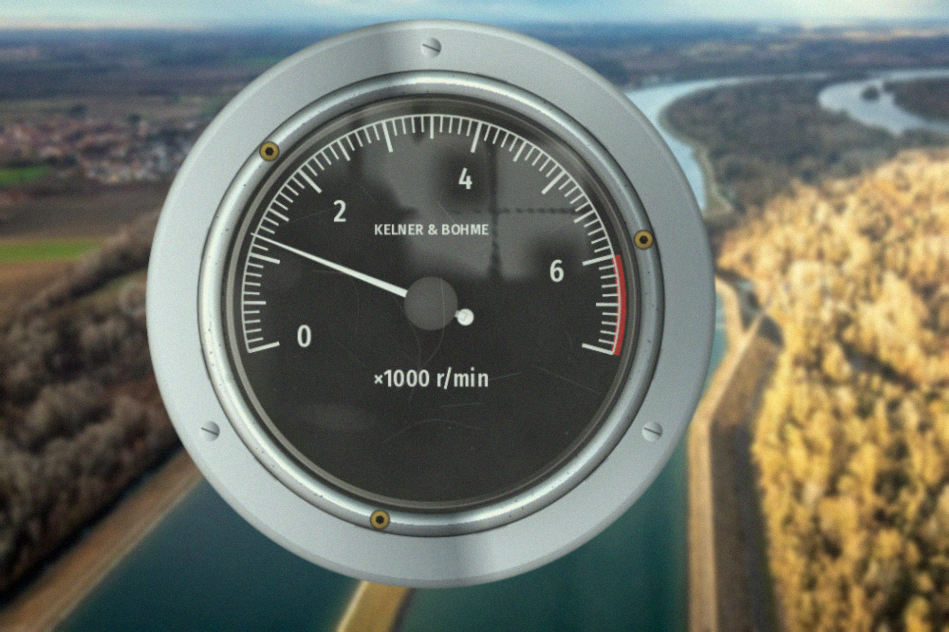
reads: 1200rpm
